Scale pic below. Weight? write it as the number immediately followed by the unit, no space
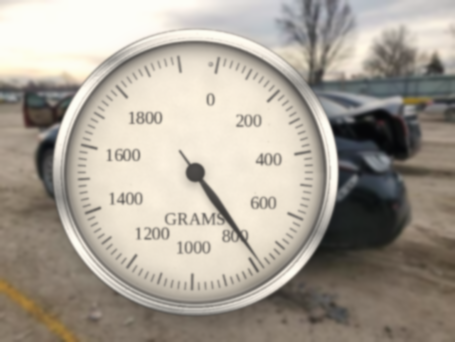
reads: 780g
